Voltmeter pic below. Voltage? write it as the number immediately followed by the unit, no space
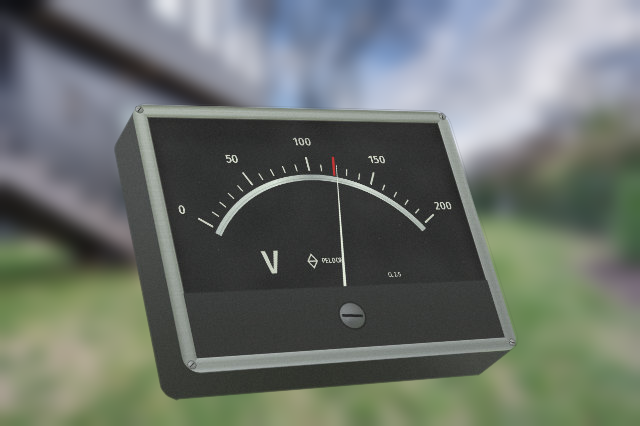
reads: 120V
